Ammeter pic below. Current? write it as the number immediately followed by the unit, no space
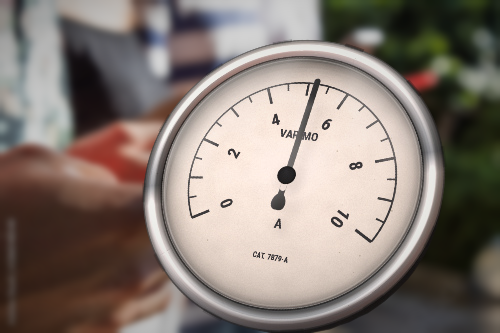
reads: 5.25A
